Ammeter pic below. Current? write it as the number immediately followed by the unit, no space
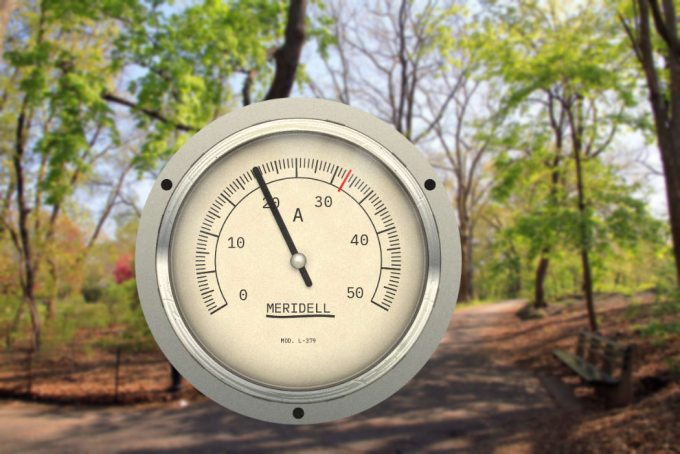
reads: 20A
